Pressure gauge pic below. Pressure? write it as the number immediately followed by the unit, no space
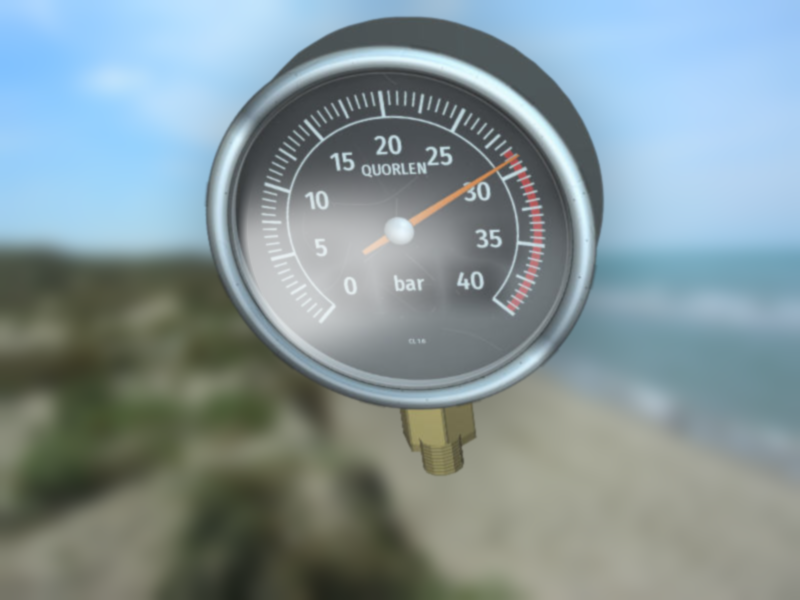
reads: 29bar
